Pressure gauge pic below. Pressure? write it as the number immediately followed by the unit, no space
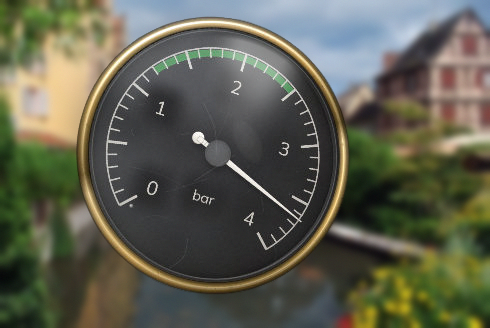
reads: 3.65bar
